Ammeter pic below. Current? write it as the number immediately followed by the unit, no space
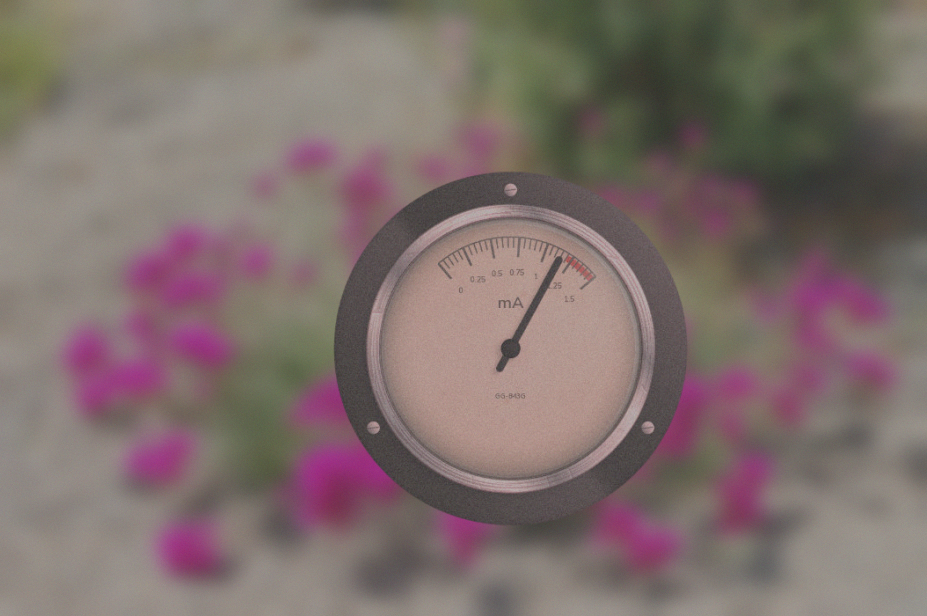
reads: 1.15mA
